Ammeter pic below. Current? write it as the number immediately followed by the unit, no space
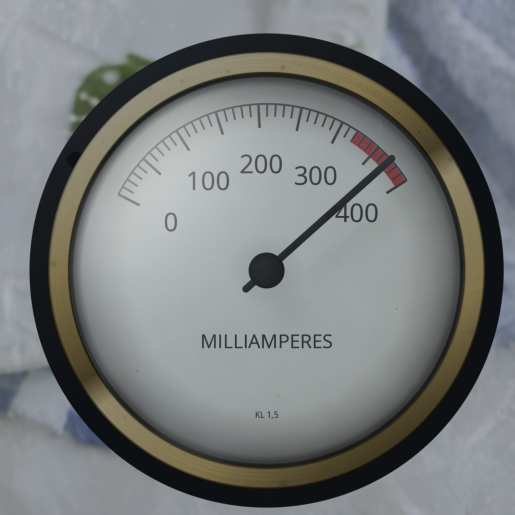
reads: 370mA
